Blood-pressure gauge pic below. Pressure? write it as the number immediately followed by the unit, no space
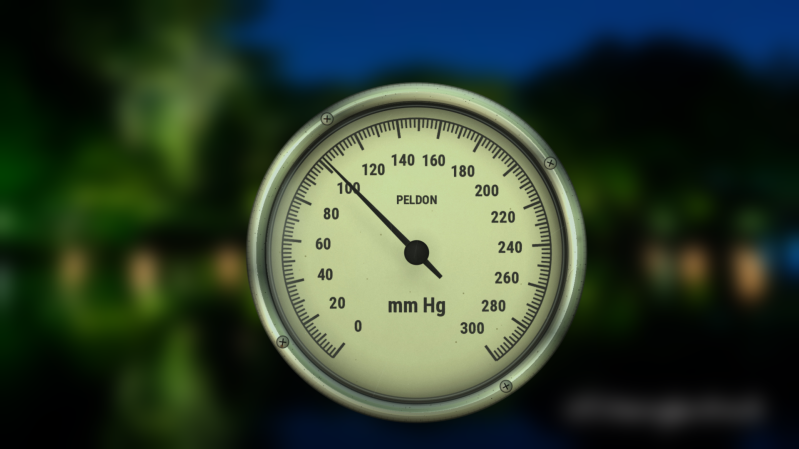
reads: 102mmHg
